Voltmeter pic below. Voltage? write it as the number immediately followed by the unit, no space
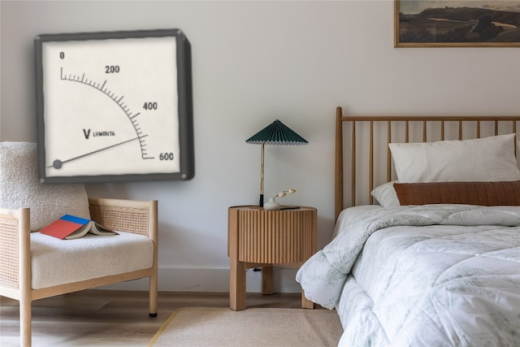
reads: 500V
